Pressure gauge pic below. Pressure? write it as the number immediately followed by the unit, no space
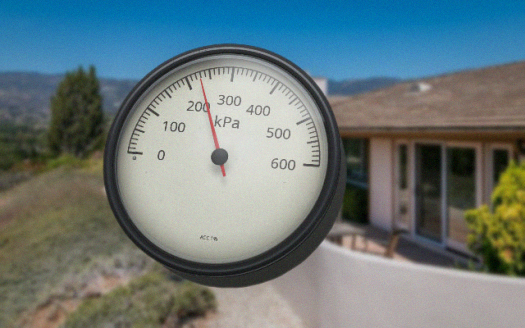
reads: 230kPa
